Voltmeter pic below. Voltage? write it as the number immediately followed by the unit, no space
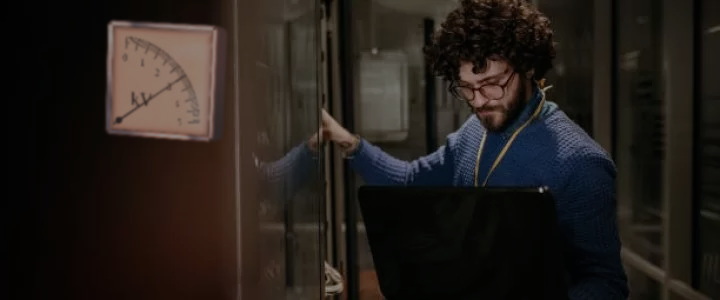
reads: 3kV
